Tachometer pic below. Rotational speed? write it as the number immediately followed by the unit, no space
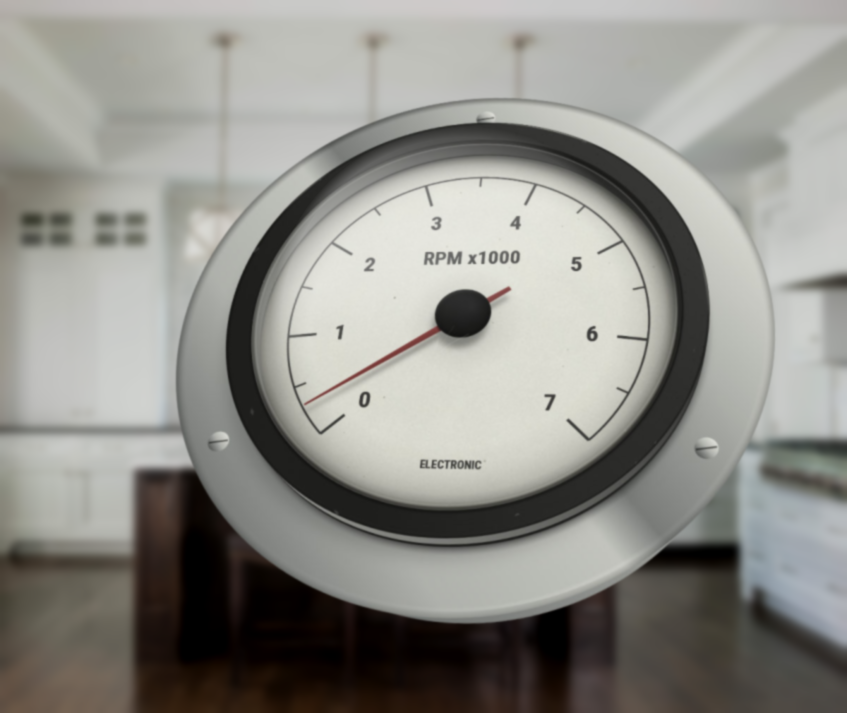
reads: 250rpm
